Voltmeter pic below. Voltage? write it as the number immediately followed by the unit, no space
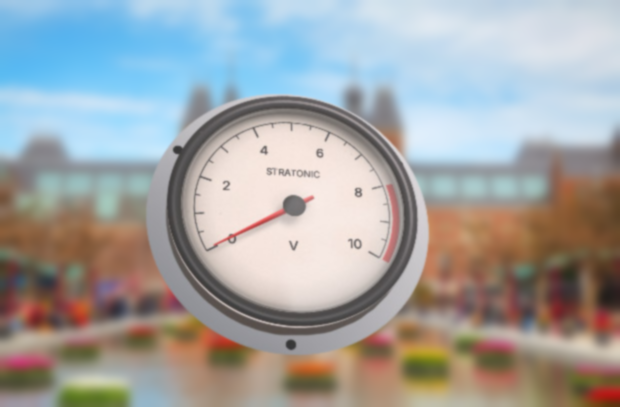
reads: 0V
